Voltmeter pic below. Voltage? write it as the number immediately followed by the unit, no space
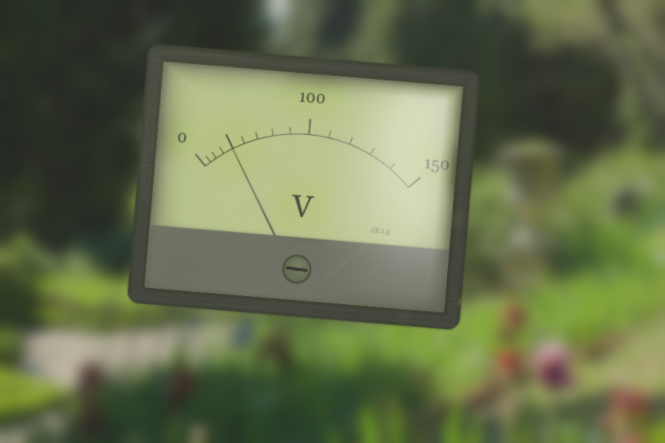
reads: 50V
